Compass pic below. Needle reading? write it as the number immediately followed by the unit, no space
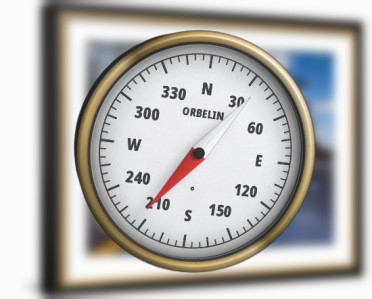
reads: 215°
